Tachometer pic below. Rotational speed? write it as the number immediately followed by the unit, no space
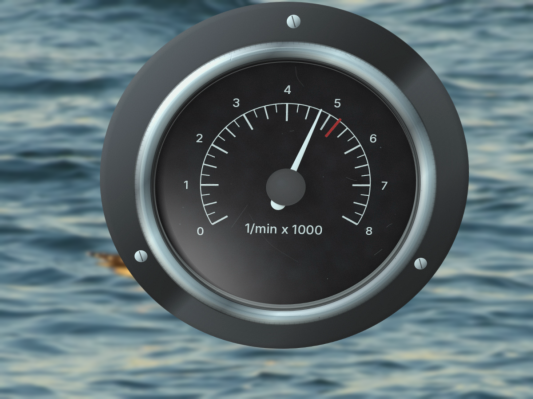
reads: 4750rpm
